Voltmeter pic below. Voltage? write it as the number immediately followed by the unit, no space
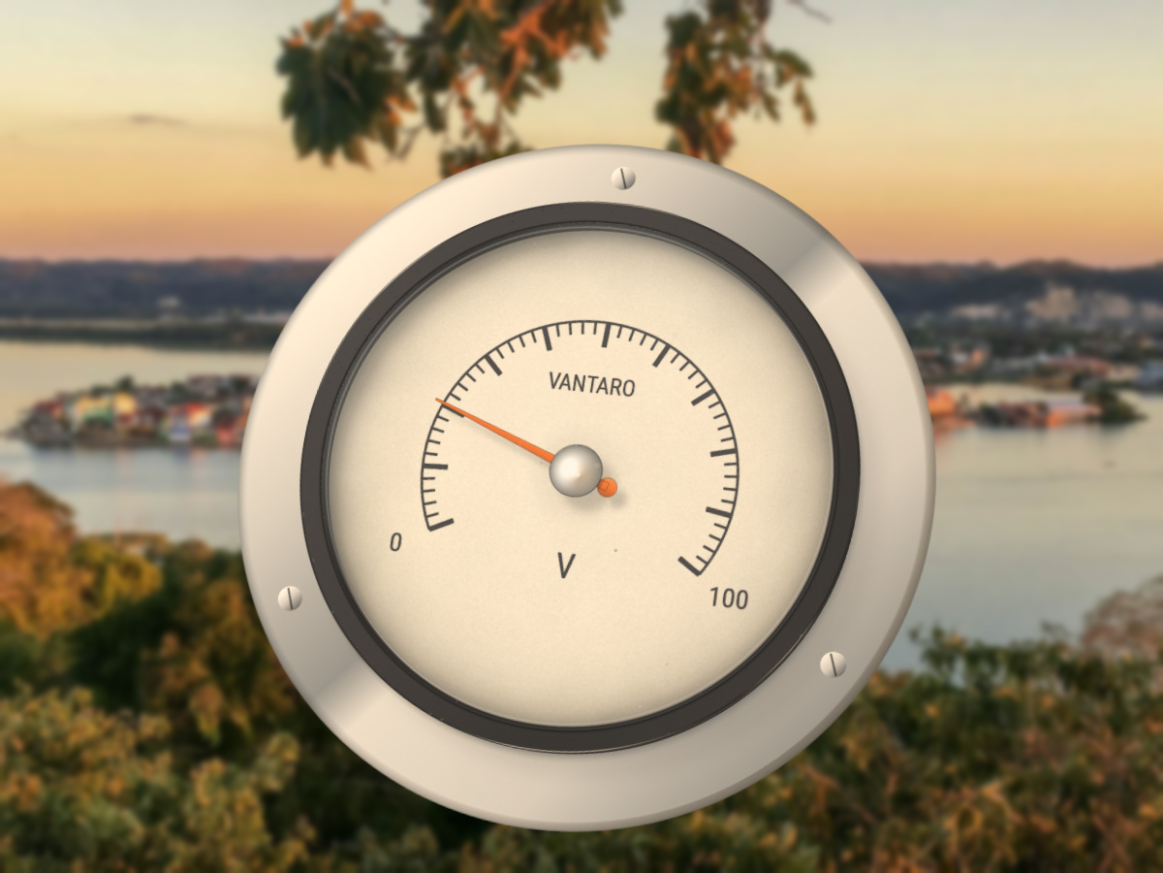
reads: 20V
